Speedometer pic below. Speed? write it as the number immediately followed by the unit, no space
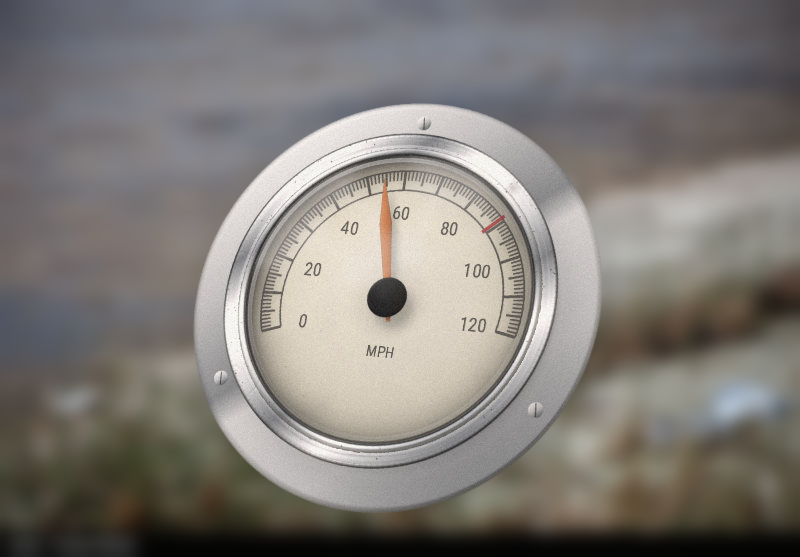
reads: 55mph
